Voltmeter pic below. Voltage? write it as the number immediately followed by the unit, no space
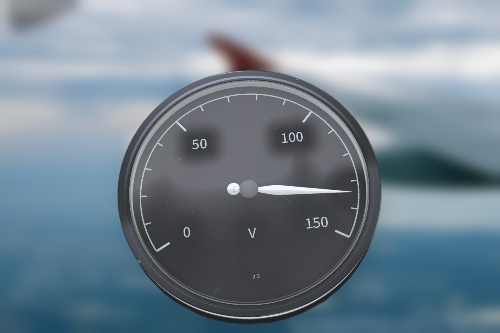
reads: 135V
